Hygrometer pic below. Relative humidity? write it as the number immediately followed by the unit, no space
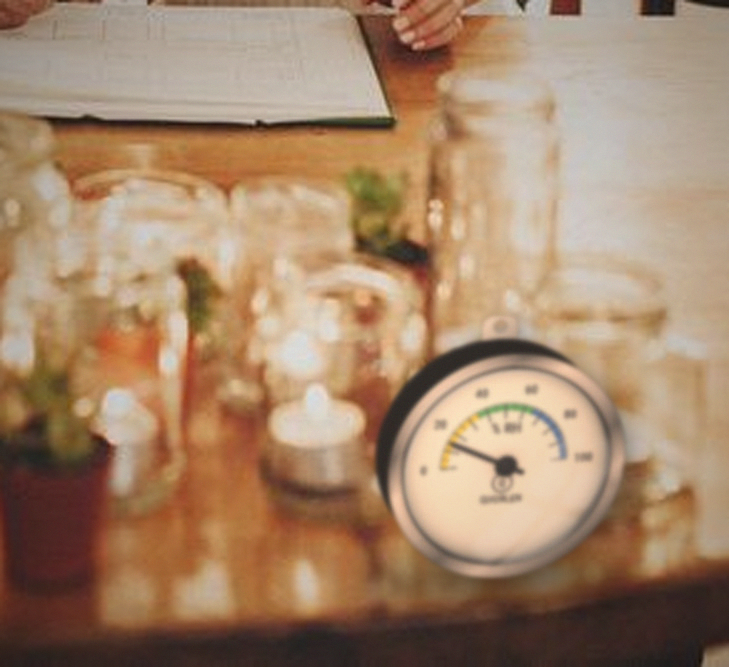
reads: 15%
